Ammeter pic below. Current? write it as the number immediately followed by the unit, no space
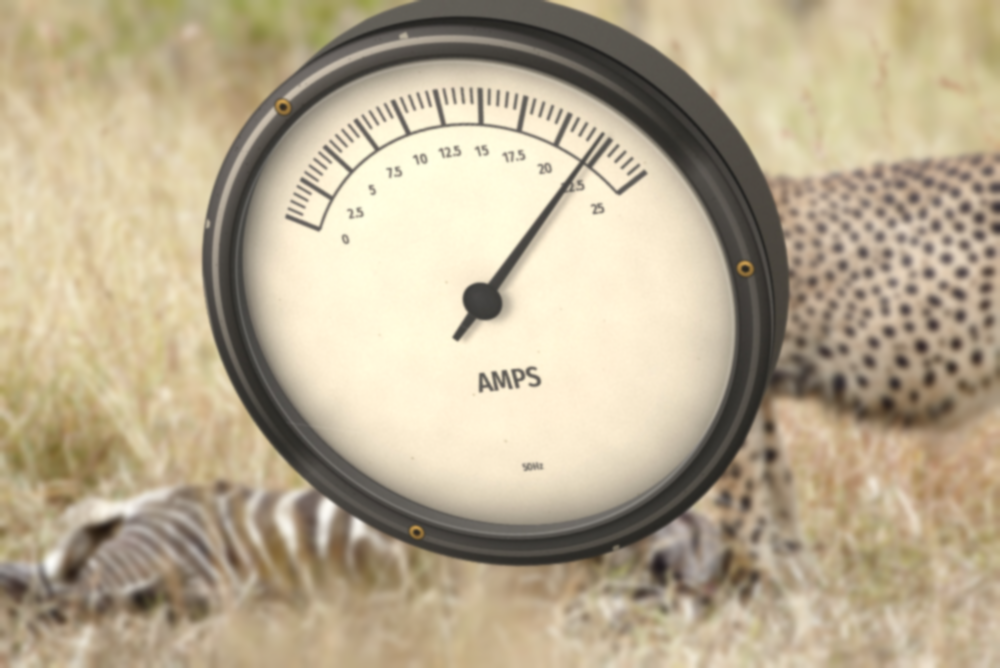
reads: 22A
